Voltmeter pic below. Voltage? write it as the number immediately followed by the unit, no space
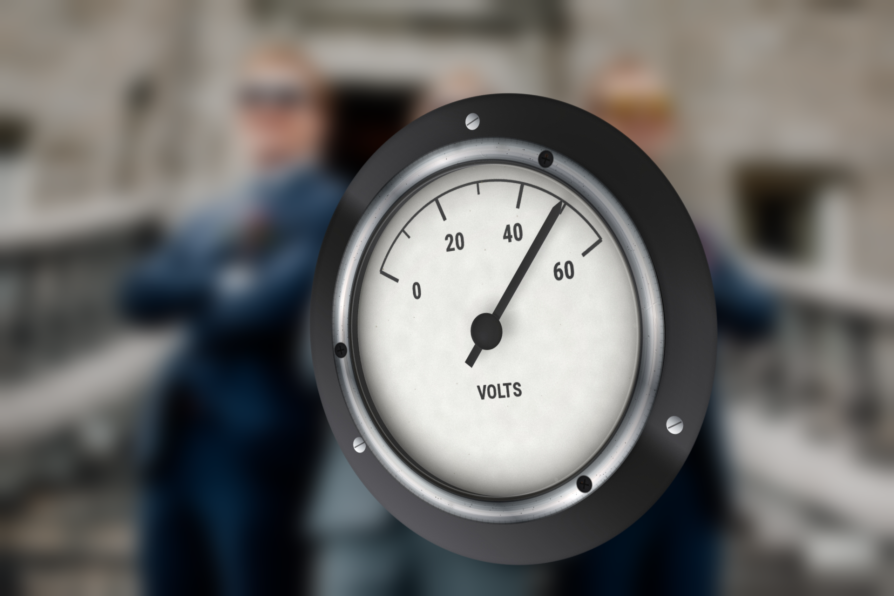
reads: 50V
